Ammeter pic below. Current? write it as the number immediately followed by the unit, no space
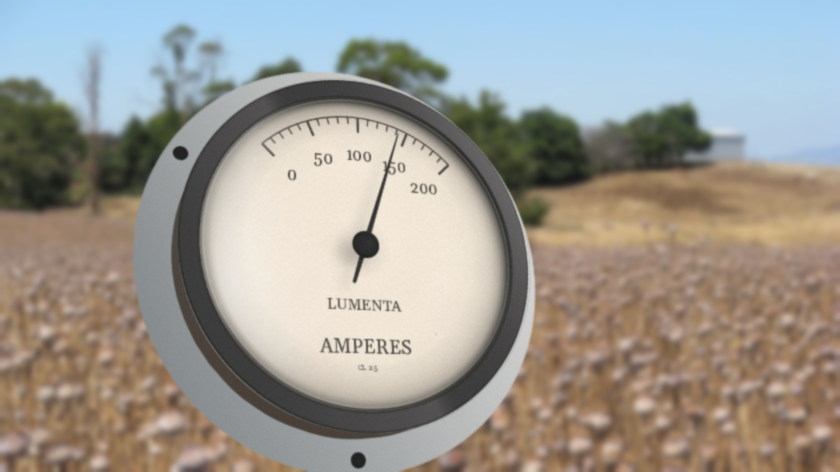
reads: 140A
